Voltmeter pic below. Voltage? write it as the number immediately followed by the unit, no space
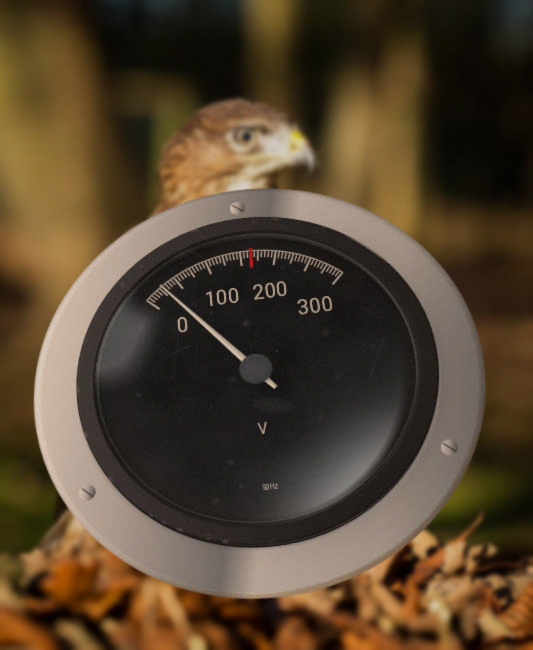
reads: 25V
